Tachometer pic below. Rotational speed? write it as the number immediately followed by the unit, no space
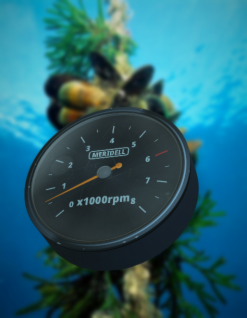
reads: 500rpm
